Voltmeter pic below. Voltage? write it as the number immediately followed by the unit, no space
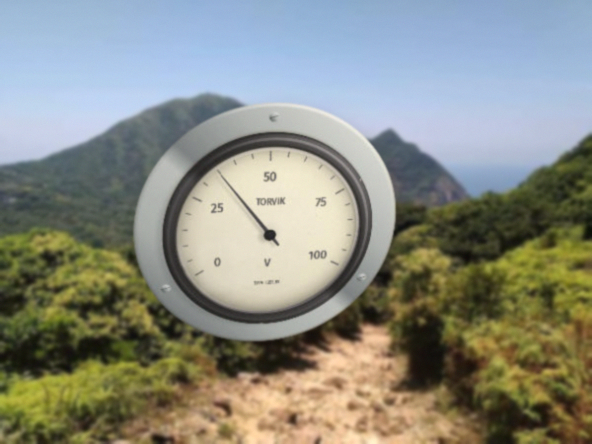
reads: 35V
